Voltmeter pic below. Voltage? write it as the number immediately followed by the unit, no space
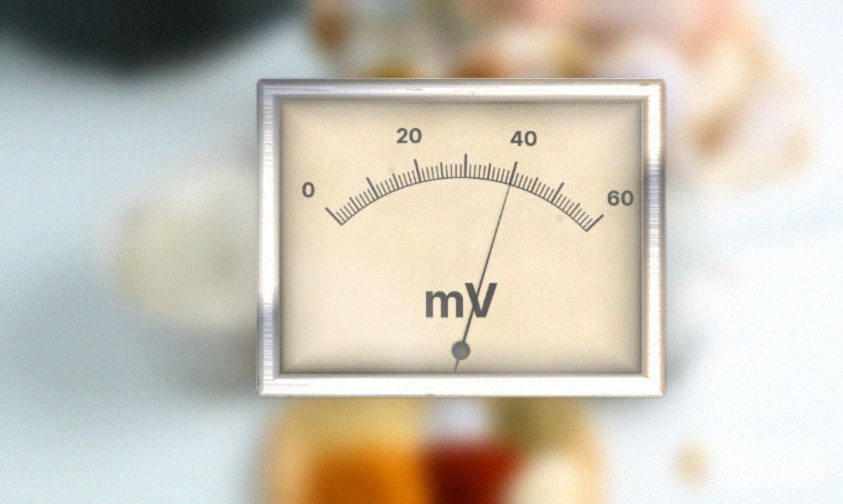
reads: 40mV
